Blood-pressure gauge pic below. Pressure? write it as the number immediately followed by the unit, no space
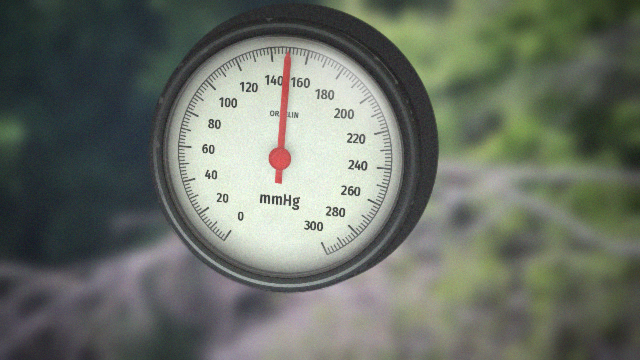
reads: 150mmHg
